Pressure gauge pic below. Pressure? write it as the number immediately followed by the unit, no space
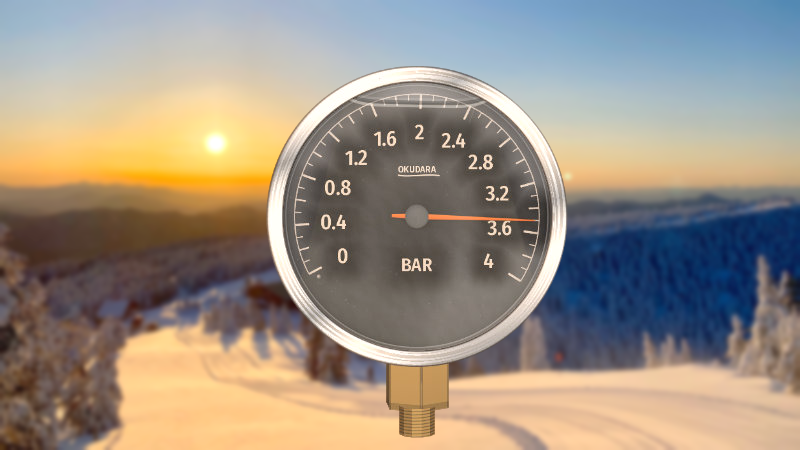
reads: 3.5bar
